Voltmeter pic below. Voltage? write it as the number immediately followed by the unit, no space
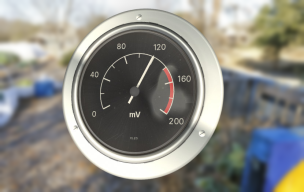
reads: 120mV
